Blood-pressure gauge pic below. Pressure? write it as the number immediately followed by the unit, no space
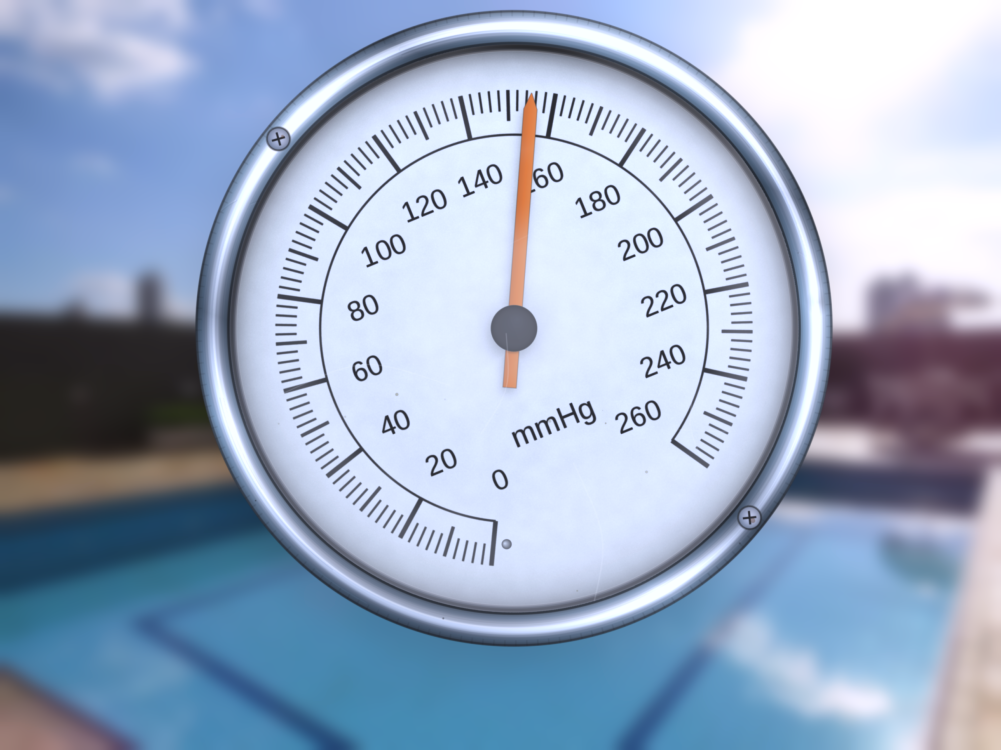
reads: 155mmHg
